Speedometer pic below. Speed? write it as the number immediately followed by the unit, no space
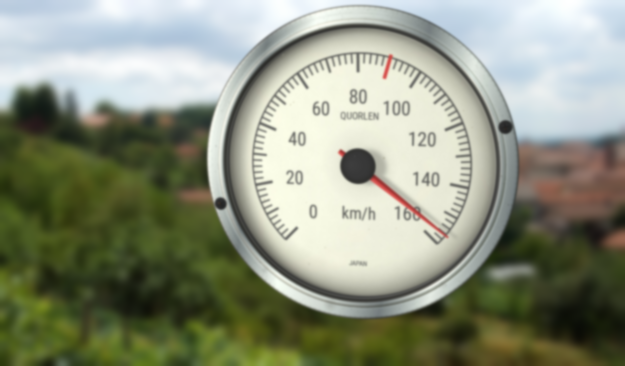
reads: 156km/h
